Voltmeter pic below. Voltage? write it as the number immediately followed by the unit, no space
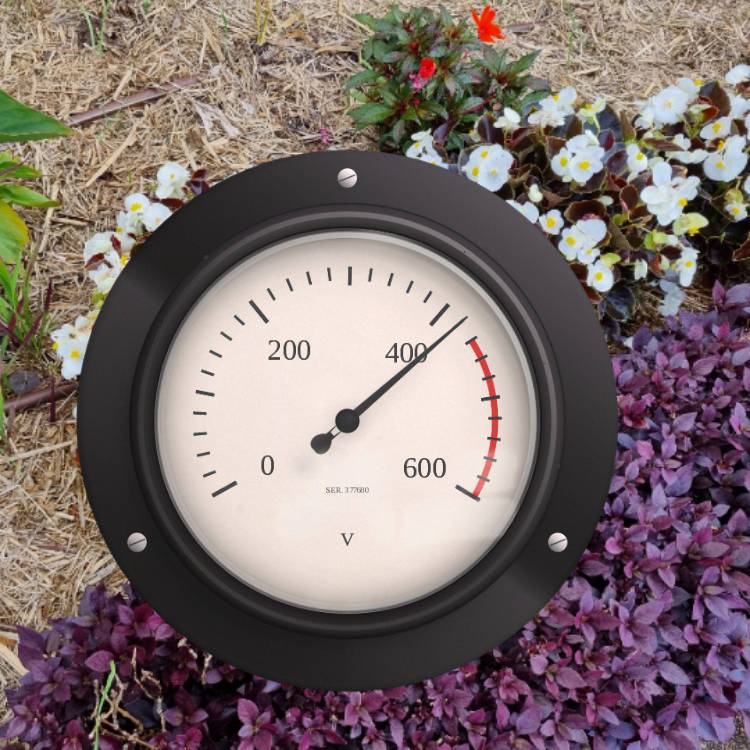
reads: 420V
